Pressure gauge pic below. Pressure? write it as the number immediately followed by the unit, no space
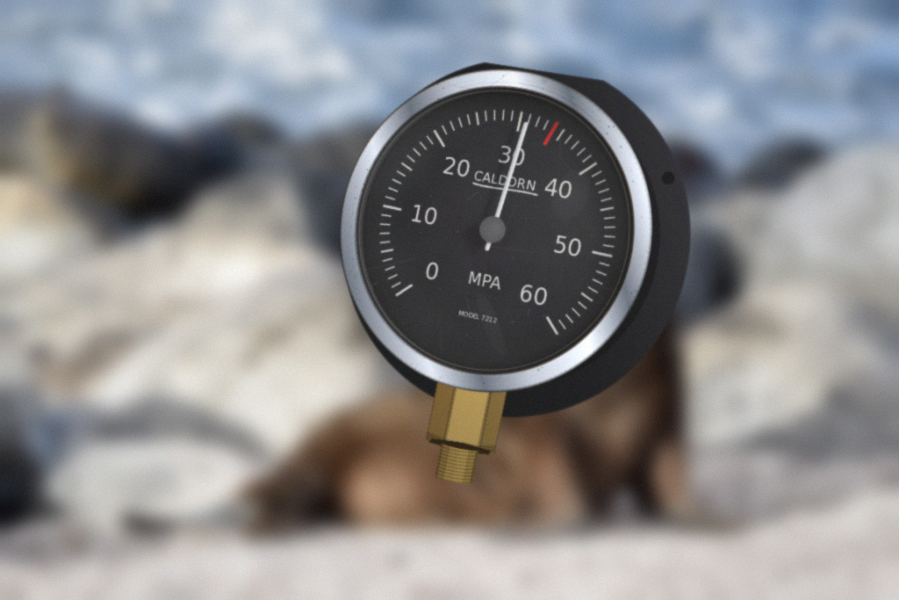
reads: 31MPa
